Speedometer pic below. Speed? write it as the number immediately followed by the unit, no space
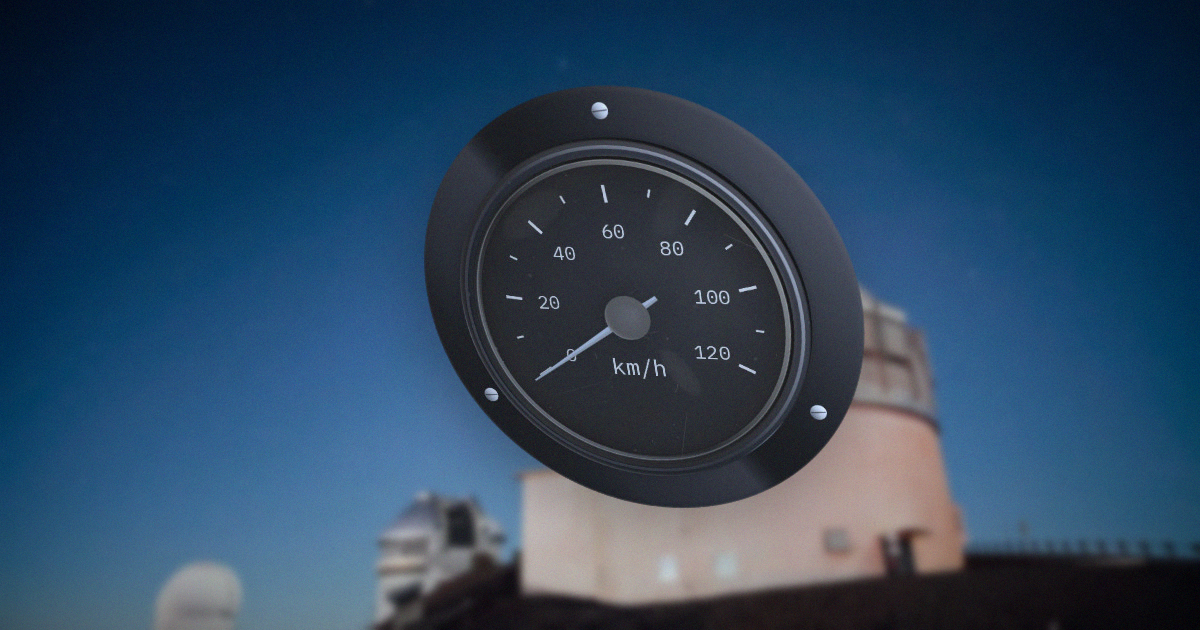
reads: 0km/h
